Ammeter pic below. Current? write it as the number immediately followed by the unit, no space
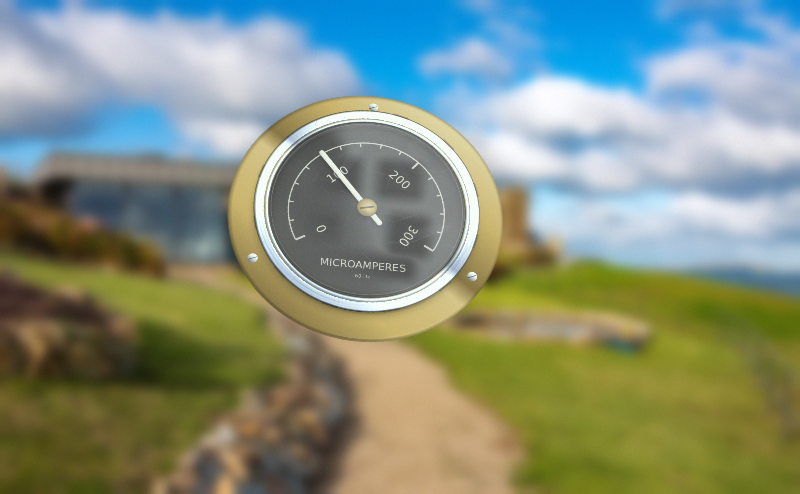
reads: 100µA
